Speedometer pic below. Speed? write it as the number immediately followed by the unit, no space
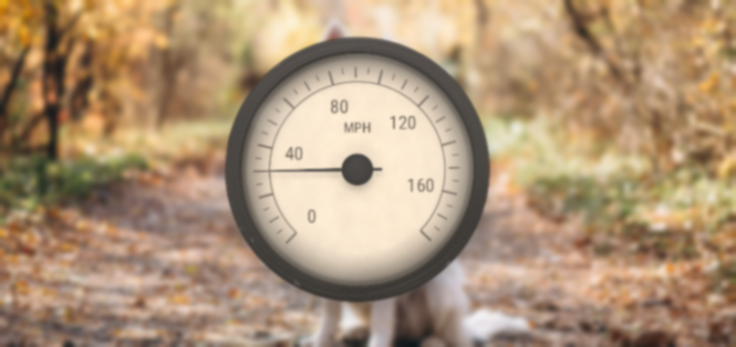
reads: 30mph
